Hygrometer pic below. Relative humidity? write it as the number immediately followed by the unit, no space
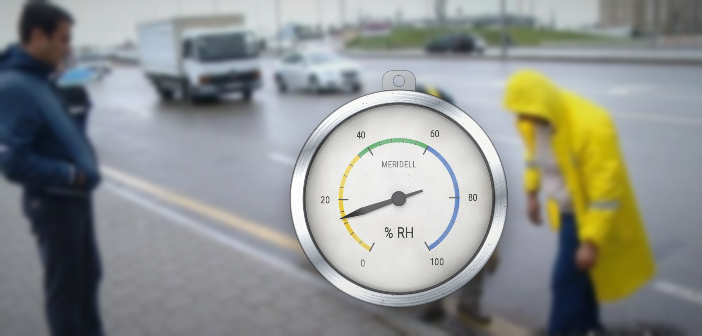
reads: 14%
